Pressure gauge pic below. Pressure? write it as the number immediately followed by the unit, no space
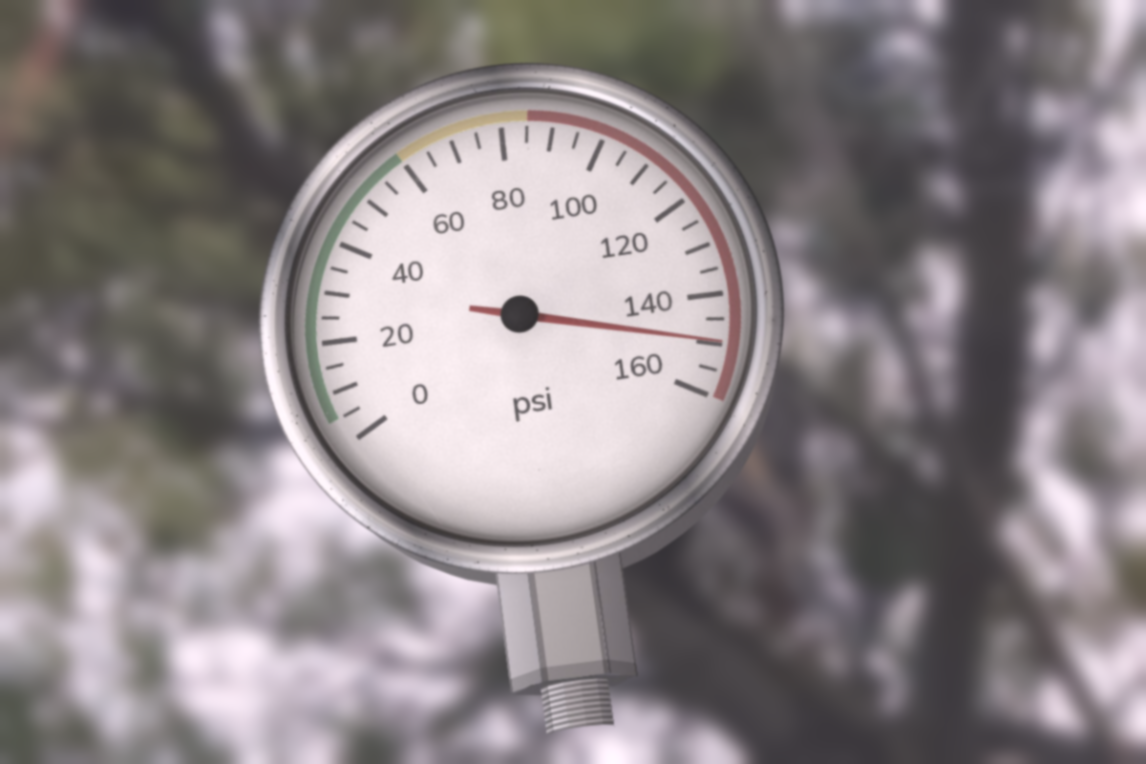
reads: 150psi
